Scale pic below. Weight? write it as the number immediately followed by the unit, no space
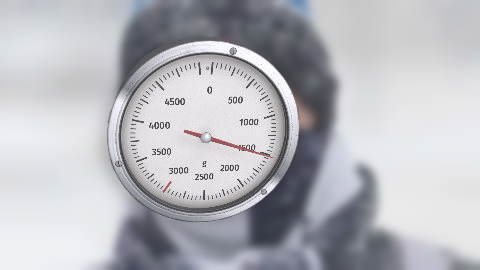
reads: 1500g
